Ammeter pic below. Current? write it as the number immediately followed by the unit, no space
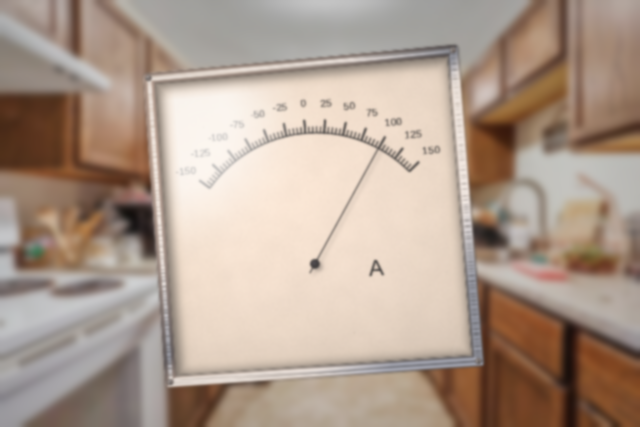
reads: 100A
